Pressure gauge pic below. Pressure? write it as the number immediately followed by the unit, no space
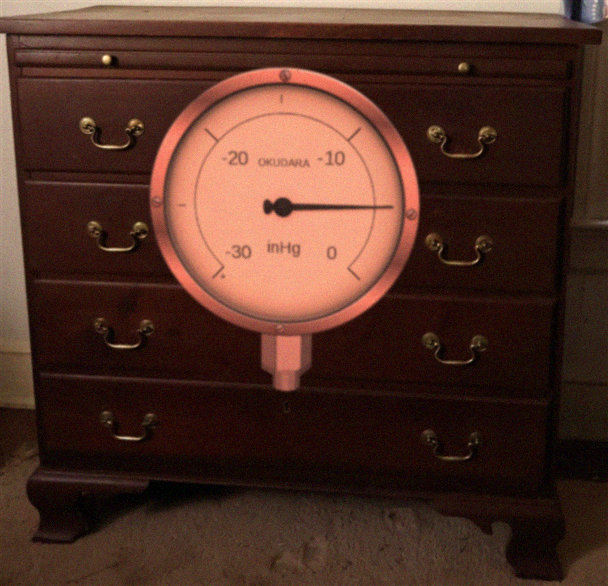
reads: -5inHg
